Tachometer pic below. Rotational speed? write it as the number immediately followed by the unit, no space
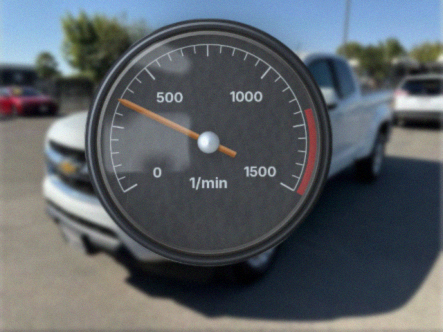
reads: 350rpm
